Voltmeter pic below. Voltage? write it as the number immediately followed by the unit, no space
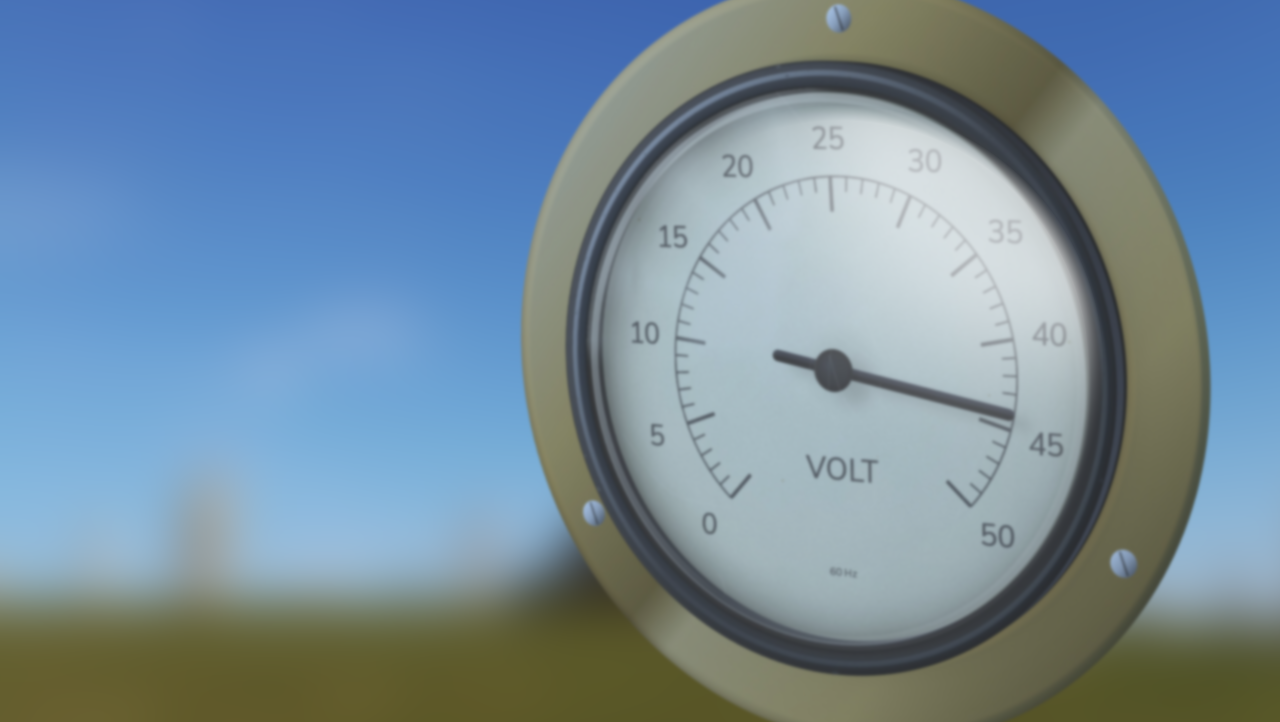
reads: 44V
